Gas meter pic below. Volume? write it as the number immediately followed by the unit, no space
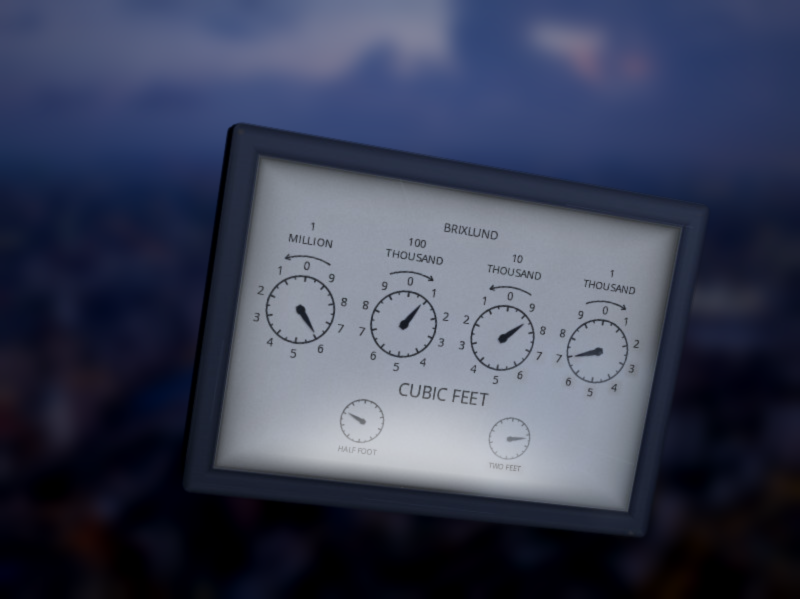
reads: 608700ft³
